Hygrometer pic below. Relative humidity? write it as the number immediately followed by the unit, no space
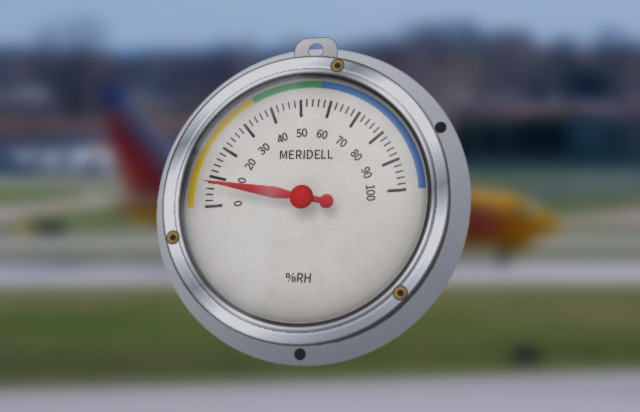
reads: 8%
